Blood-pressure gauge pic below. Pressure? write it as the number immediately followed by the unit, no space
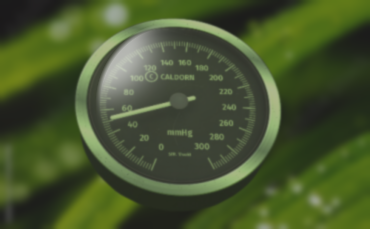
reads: 50mmHg
